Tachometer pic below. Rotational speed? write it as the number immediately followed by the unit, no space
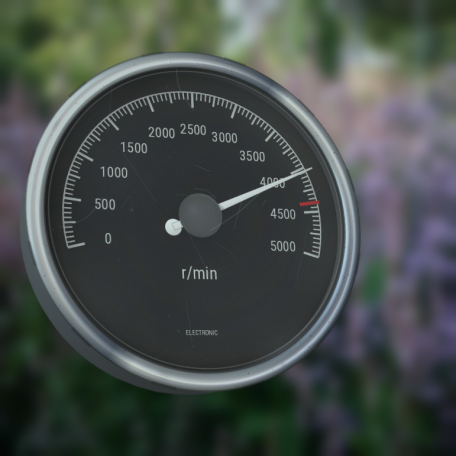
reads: 4050rpm
